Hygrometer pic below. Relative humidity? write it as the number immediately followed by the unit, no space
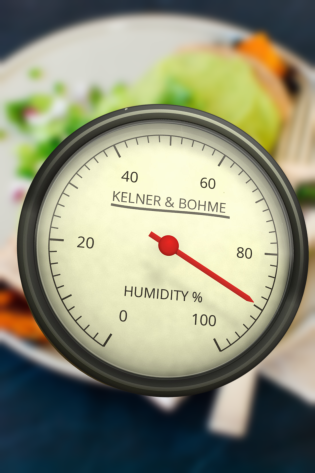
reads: 90%
